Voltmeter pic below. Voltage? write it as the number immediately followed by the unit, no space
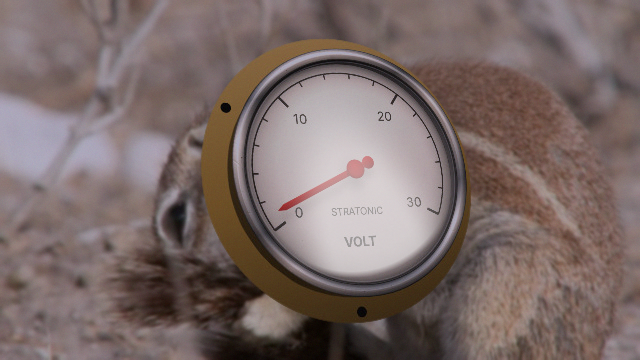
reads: 1V
